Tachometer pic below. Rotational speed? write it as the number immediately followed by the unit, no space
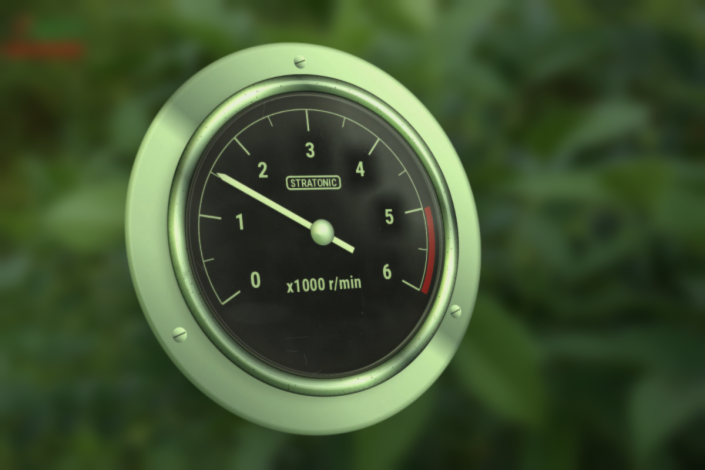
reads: 1500rpm
